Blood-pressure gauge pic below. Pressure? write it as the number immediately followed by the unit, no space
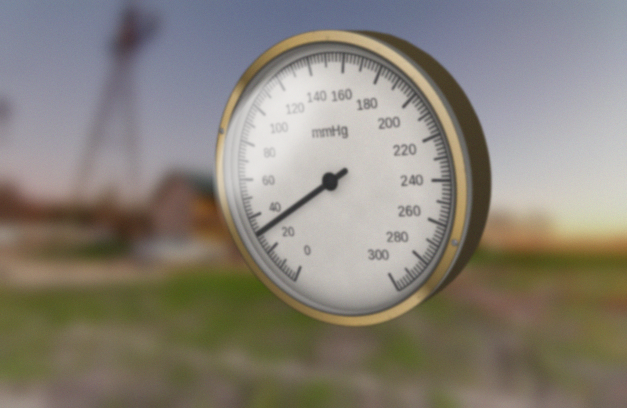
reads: 30mmHg
